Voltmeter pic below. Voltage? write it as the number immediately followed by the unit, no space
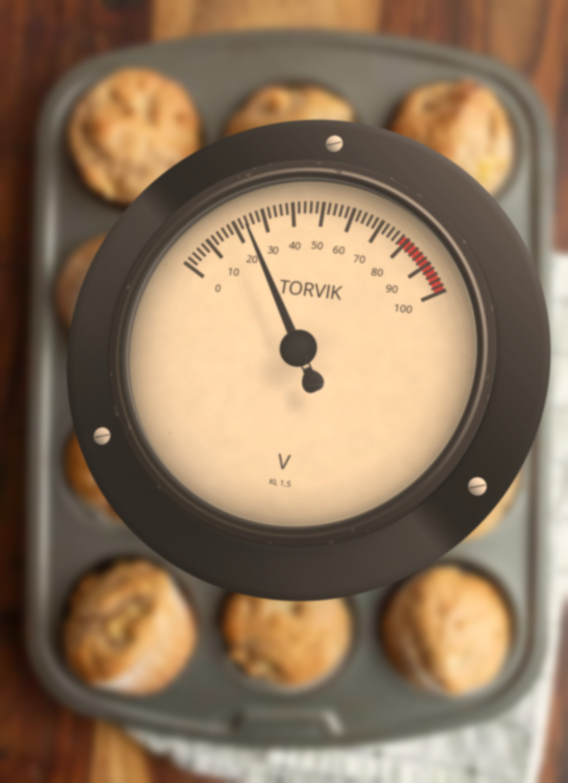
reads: 24V
